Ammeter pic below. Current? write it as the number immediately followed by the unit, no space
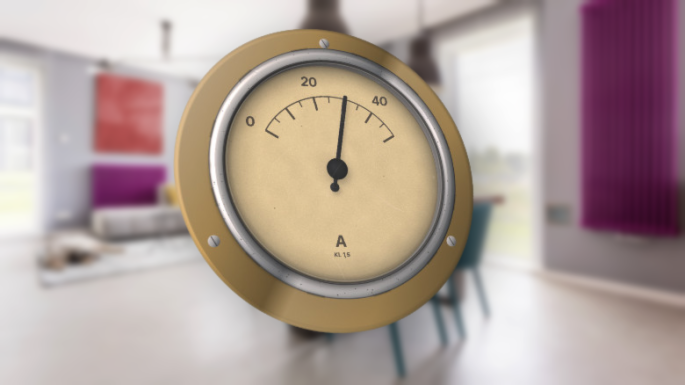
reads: 30A
